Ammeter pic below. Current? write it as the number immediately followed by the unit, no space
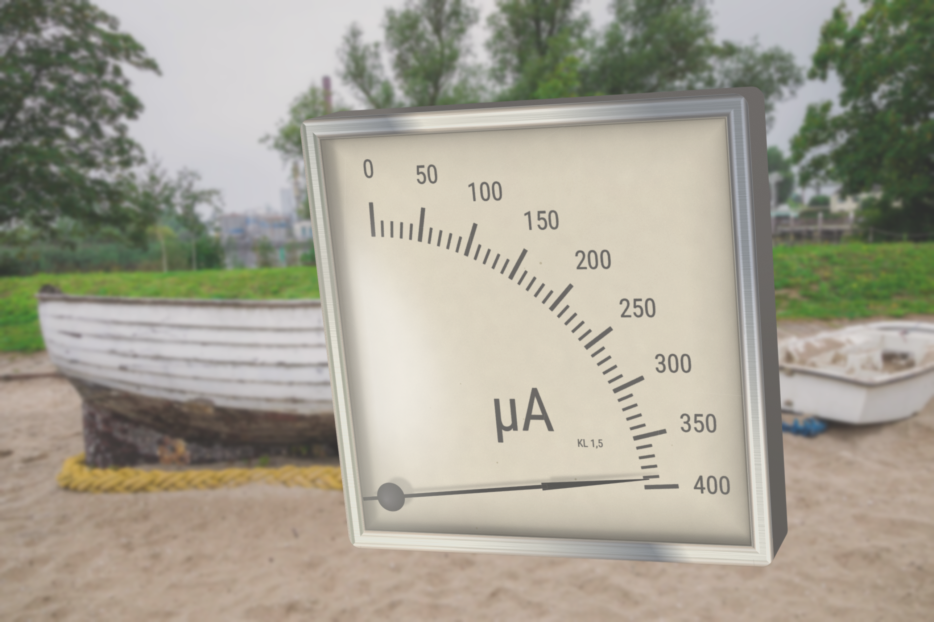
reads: 390µA
